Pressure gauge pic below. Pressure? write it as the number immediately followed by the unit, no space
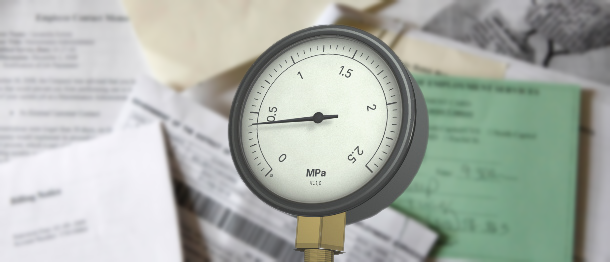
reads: 0.4MPa
